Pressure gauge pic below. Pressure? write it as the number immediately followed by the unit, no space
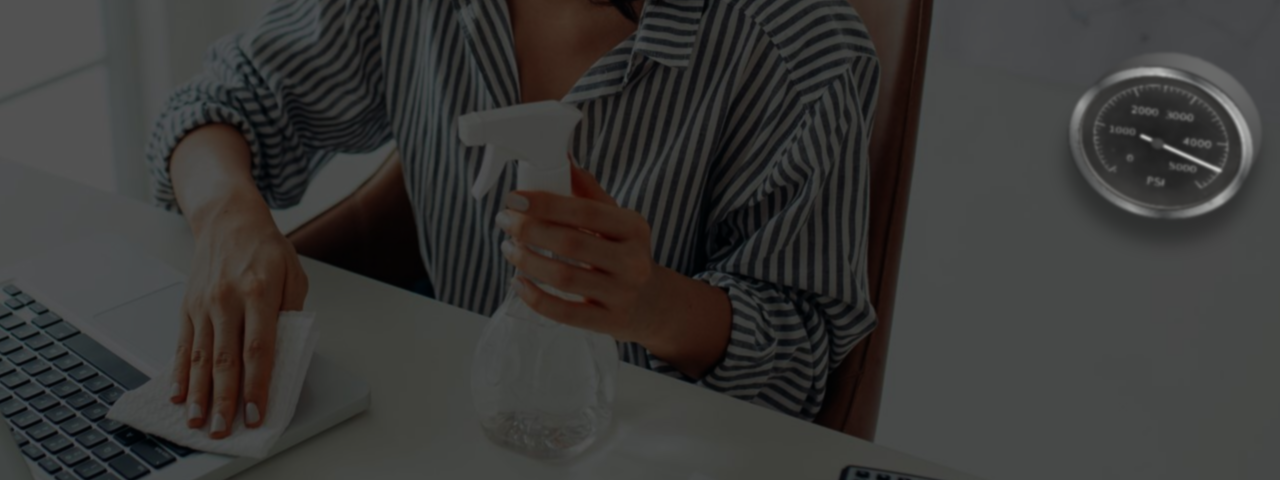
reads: 4500psi
